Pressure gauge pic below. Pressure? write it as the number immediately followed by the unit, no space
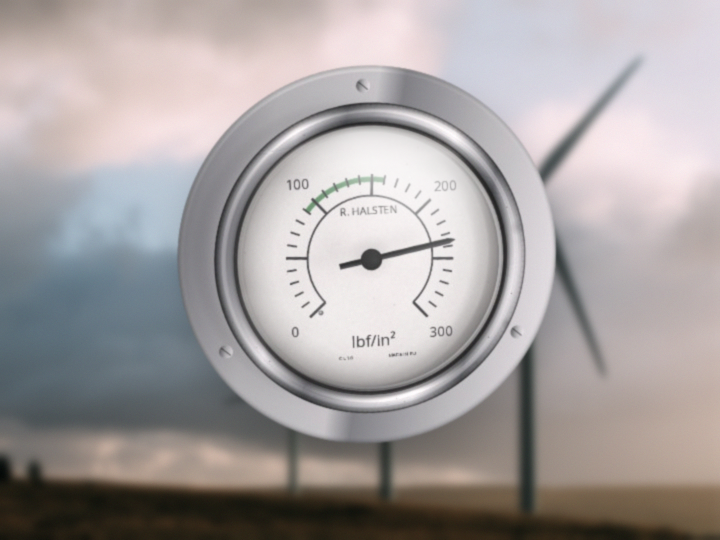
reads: 235psi
